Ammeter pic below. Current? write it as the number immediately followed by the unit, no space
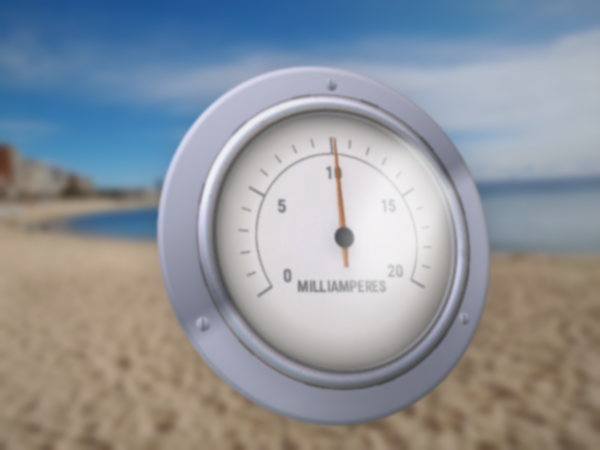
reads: 10mA
